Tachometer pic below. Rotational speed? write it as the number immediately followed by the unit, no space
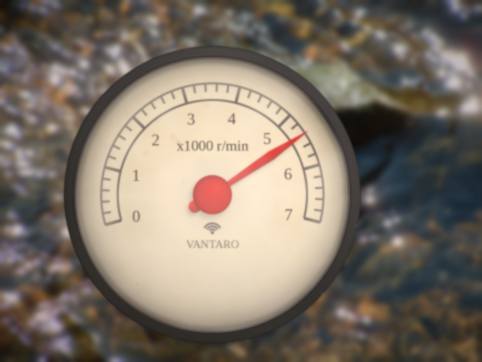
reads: 5400rpm
